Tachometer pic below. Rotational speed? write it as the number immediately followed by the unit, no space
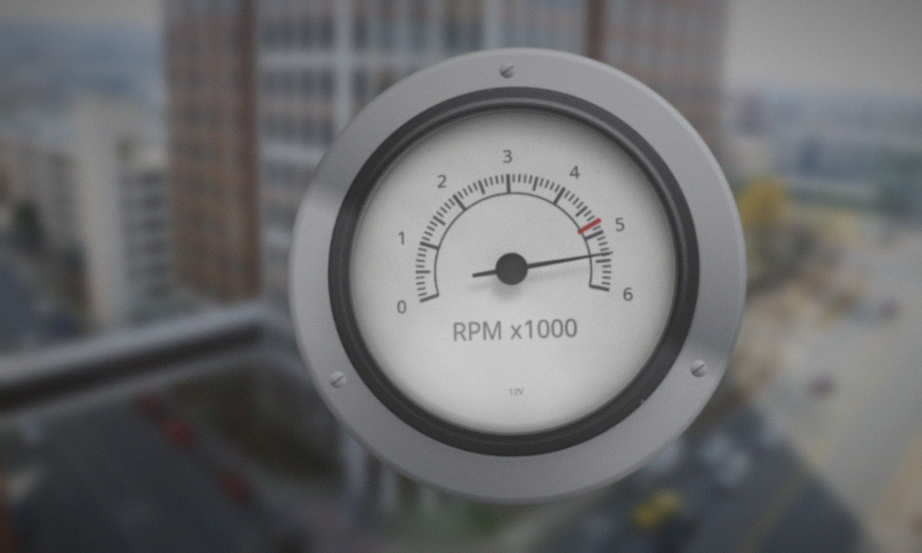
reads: 5400rpm
